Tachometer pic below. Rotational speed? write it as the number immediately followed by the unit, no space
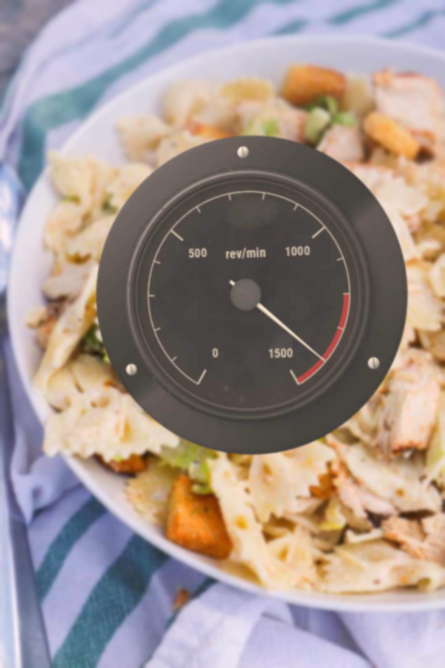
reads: 1400rpm
